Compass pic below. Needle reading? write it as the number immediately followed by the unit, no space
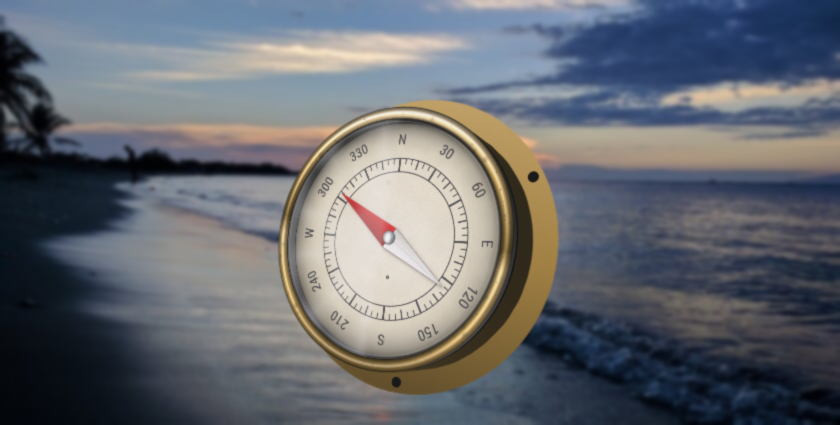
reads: 305°
